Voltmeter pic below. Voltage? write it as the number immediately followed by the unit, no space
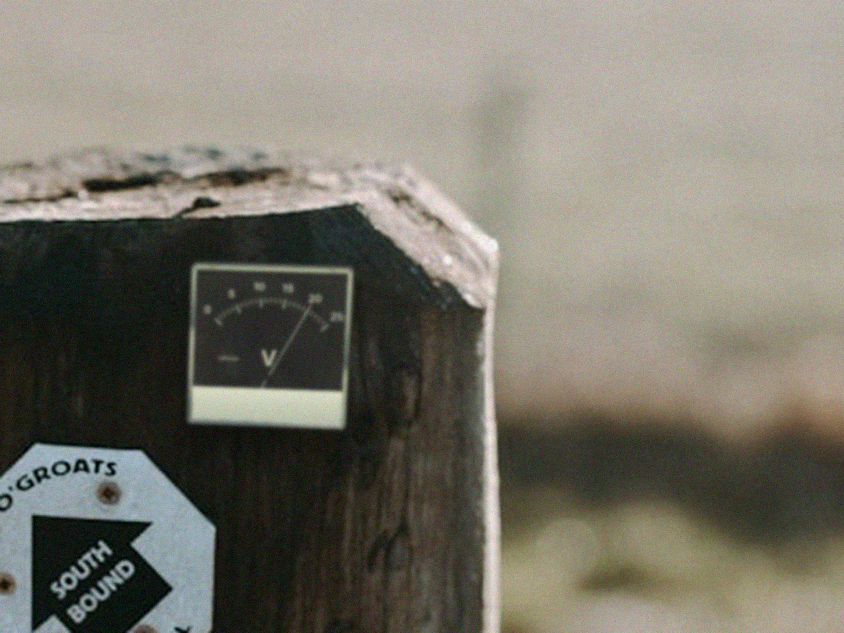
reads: 20V
